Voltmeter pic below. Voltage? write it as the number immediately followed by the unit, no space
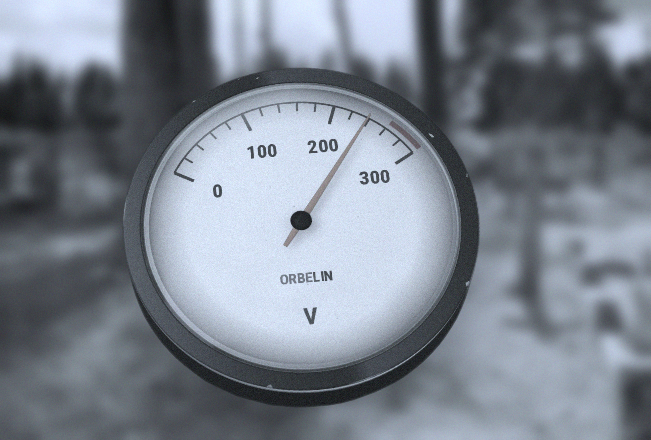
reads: 240V
